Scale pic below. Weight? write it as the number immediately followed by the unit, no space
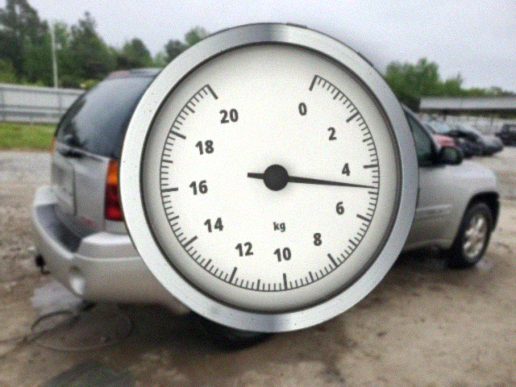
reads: 4.8kg
